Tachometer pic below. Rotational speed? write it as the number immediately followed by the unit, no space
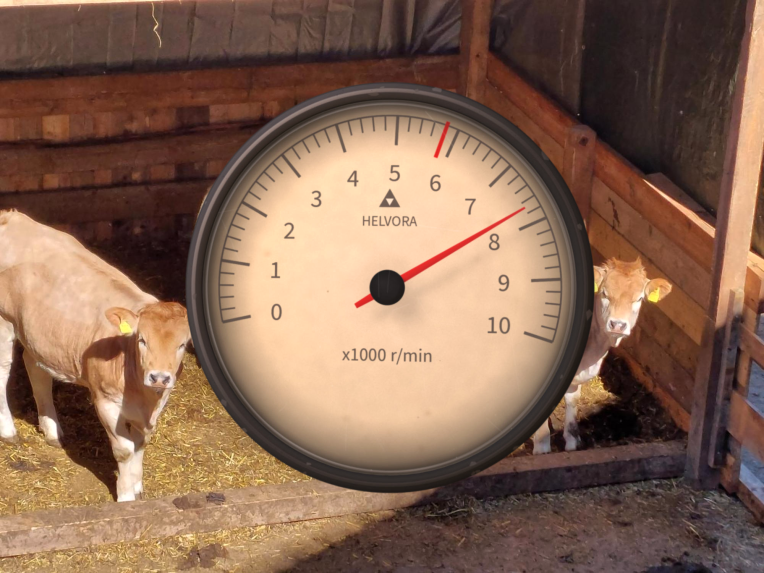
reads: 7700rpm
